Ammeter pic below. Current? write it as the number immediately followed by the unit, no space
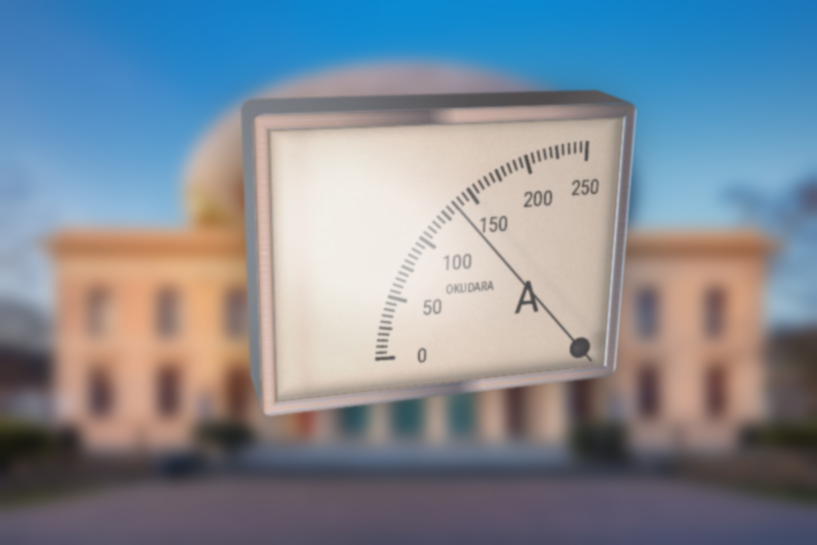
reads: 135A
